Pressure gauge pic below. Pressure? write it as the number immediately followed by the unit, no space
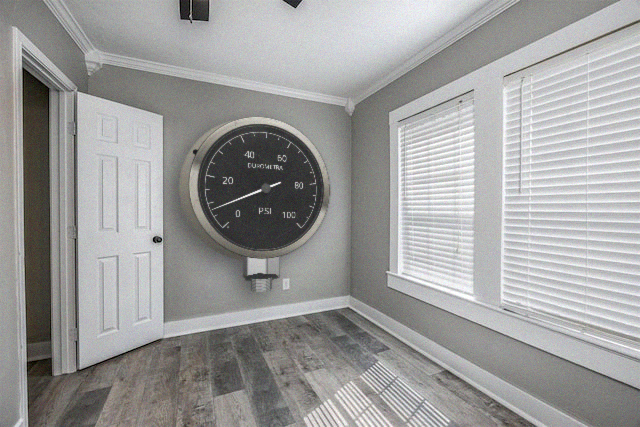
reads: 7.5psi
